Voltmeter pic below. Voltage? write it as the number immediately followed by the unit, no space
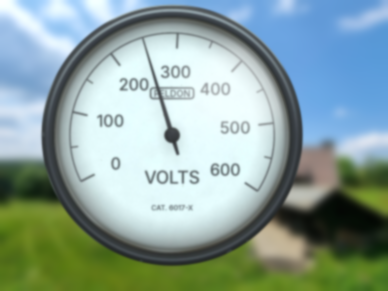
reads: 250V
